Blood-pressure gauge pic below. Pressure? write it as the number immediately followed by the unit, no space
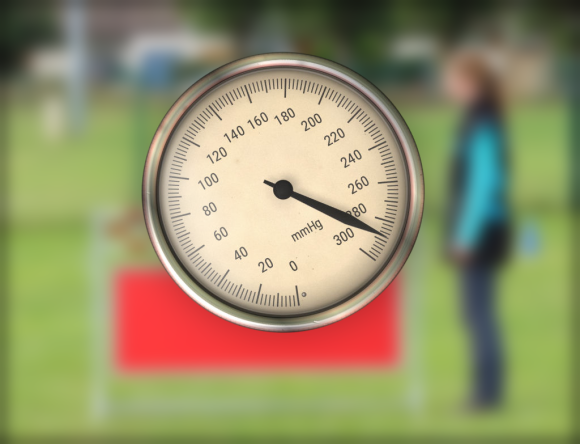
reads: 288mmHg
